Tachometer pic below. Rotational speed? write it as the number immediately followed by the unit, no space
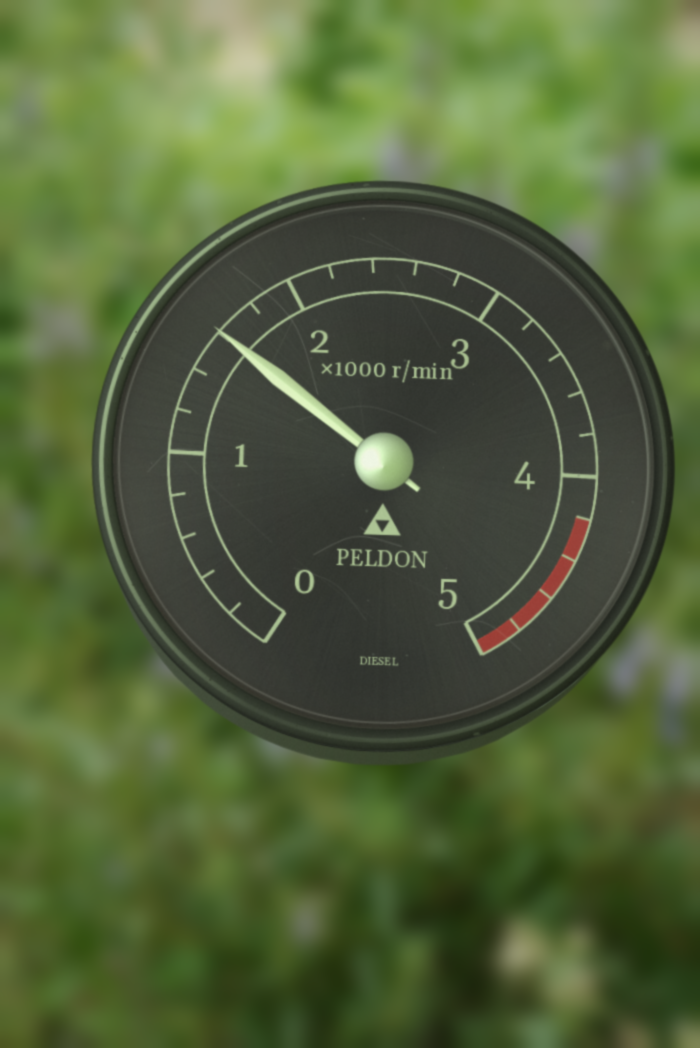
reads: 1600rpm
